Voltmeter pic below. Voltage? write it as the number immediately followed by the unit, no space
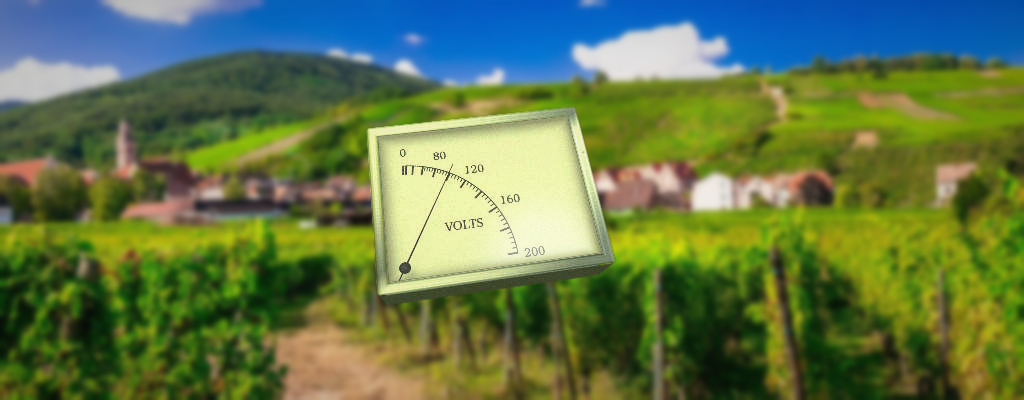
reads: 100V
